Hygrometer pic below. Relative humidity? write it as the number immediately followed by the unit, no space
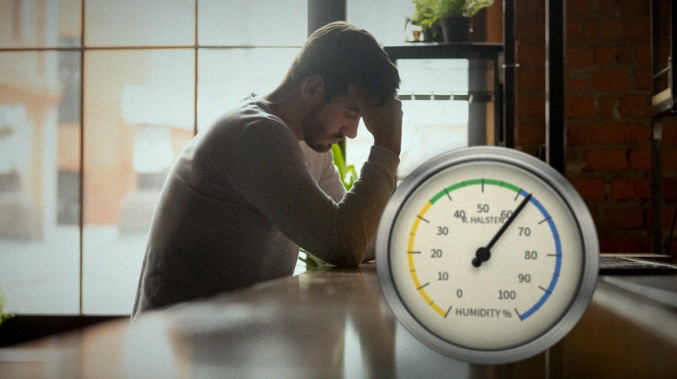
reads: 62.5%
